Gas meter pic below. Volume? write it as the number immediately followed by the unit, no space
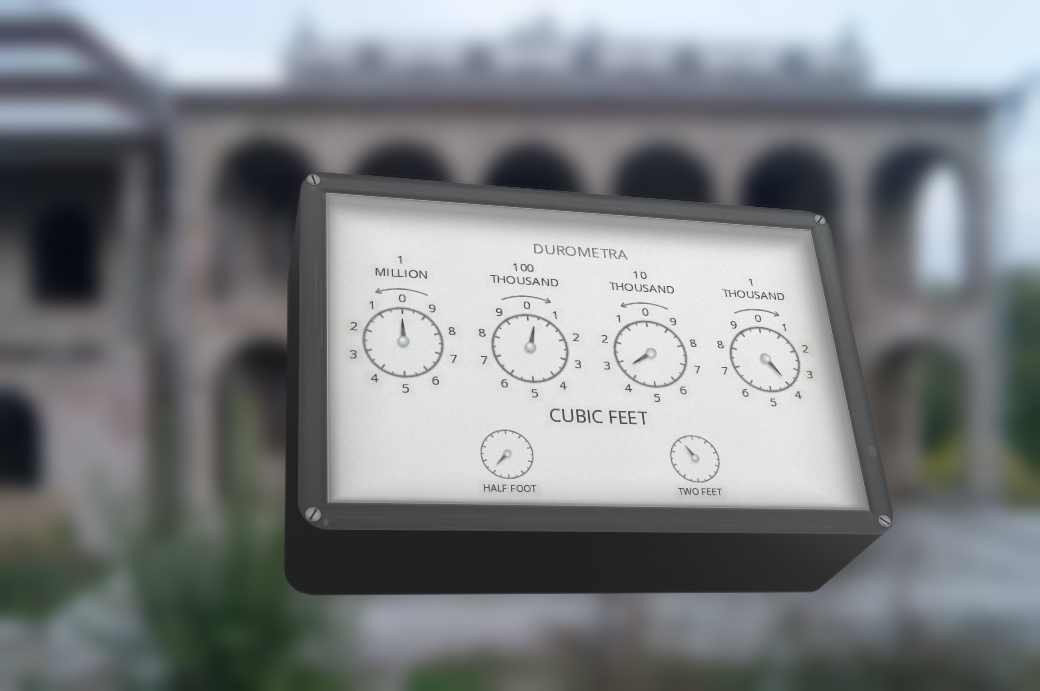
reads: 3400ft³
